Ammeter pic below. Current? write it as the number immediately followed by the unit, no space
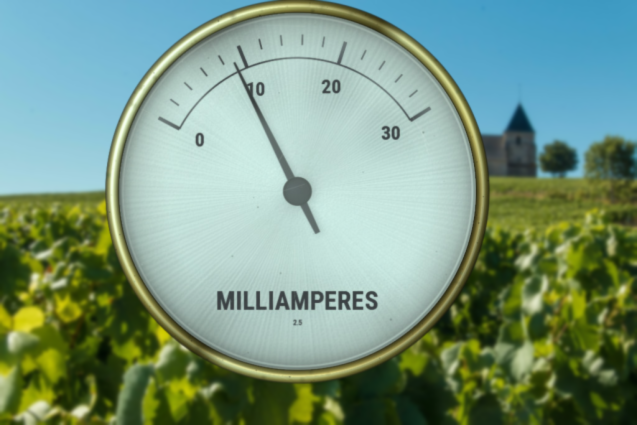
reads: 9mA
